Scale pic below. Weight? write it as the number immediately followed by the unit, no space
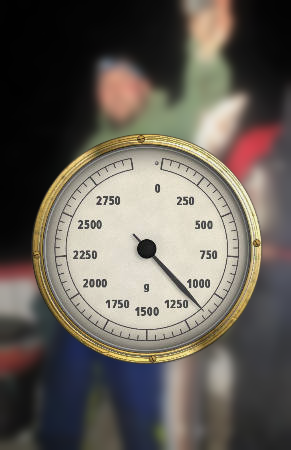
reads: 1125g
